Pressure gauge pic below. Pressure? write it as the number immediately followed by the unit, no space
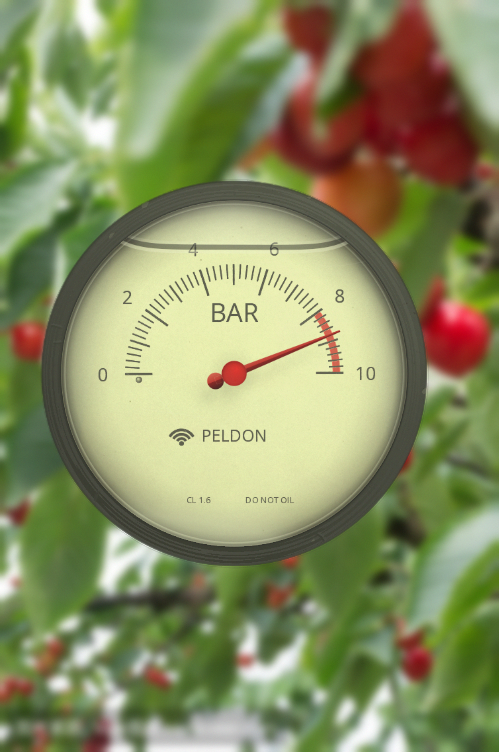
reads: 8.8bar
